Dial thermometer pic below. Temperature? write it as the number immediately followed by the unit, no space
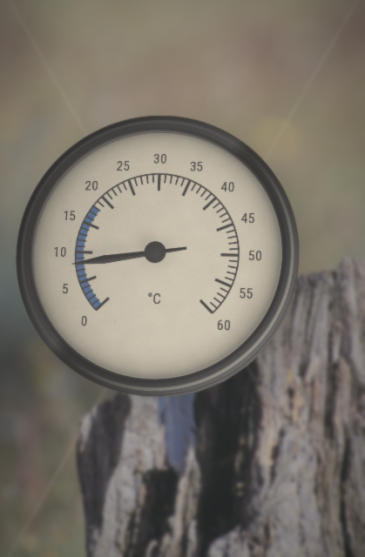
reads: 8°C
